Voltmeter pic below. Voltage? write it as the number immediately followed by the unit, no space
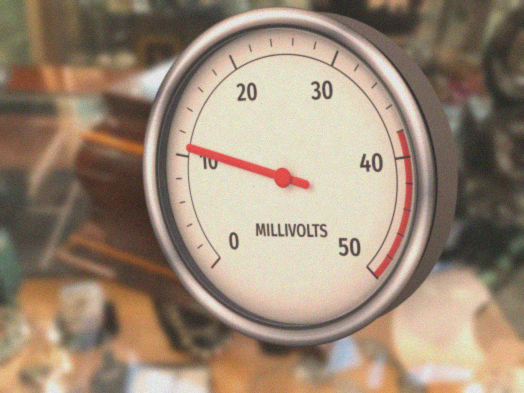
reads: 11mV
